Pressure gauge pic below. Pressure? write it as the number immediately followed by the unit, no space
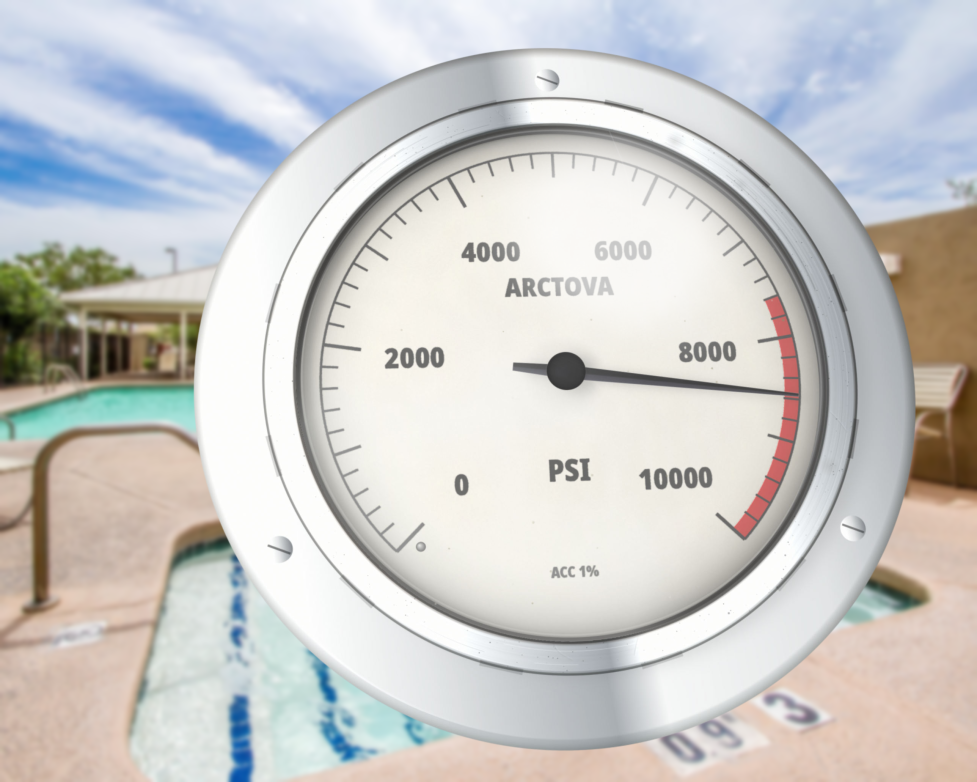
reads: 8600psi
